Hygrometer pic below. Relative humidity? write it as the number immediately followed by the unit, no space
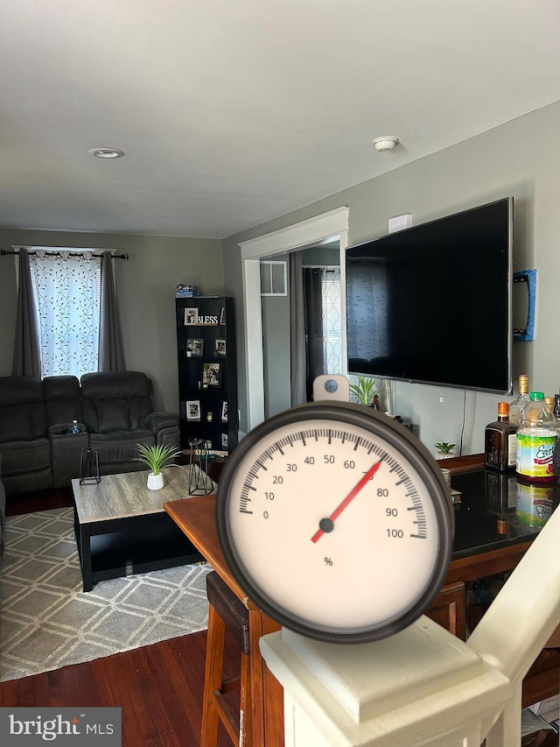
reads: 70%
